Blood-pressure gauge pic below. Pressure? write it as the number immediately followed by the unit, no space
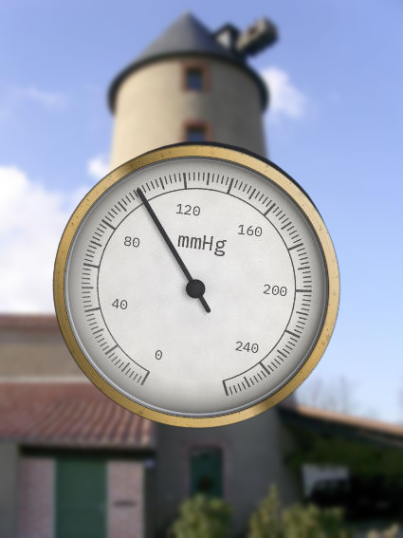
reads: 100mmHg
